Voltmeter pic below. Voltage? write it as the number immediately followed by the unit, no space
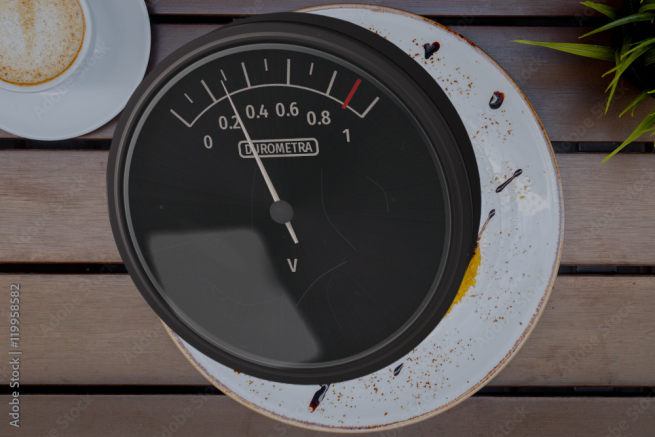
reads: 0.3V
